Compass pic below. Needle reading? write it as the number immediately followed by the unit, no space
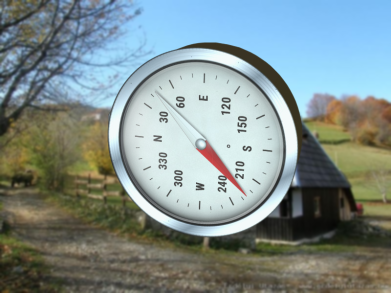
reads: 225°
